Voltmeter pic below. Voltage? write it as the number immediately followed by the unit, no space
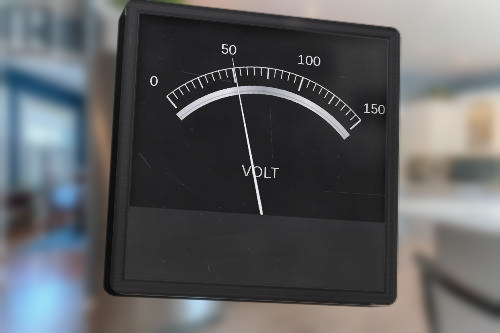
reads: 50V
